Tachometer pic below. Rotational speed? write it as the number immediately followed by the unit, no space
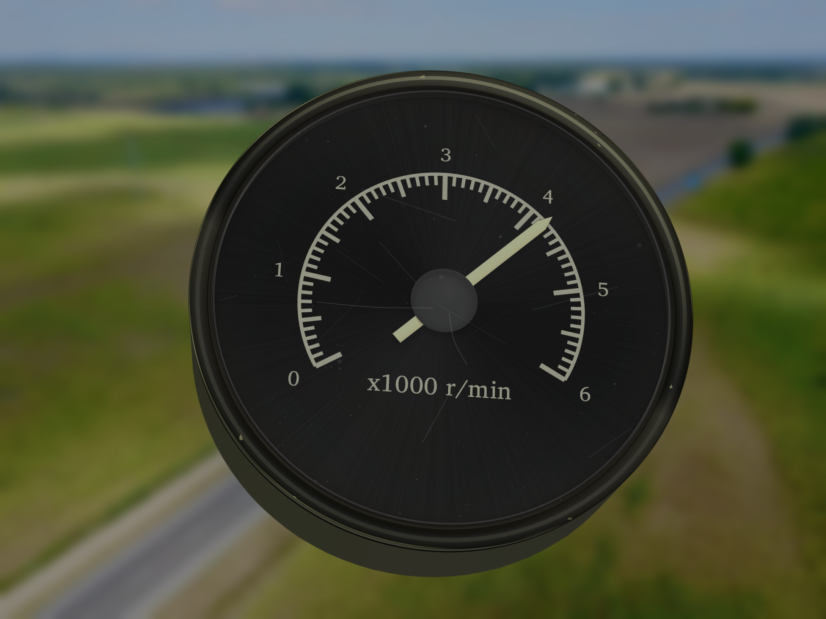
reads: 4200rpm
